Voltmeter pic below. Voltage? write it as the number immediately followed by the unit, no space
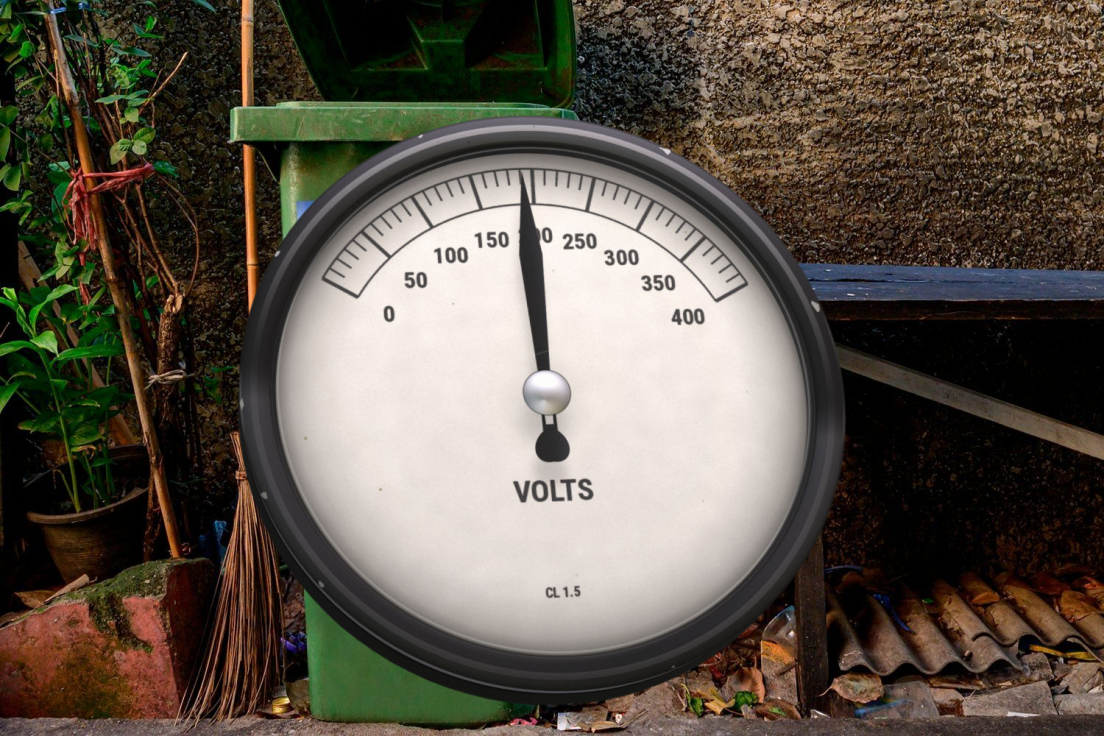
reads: 190V
